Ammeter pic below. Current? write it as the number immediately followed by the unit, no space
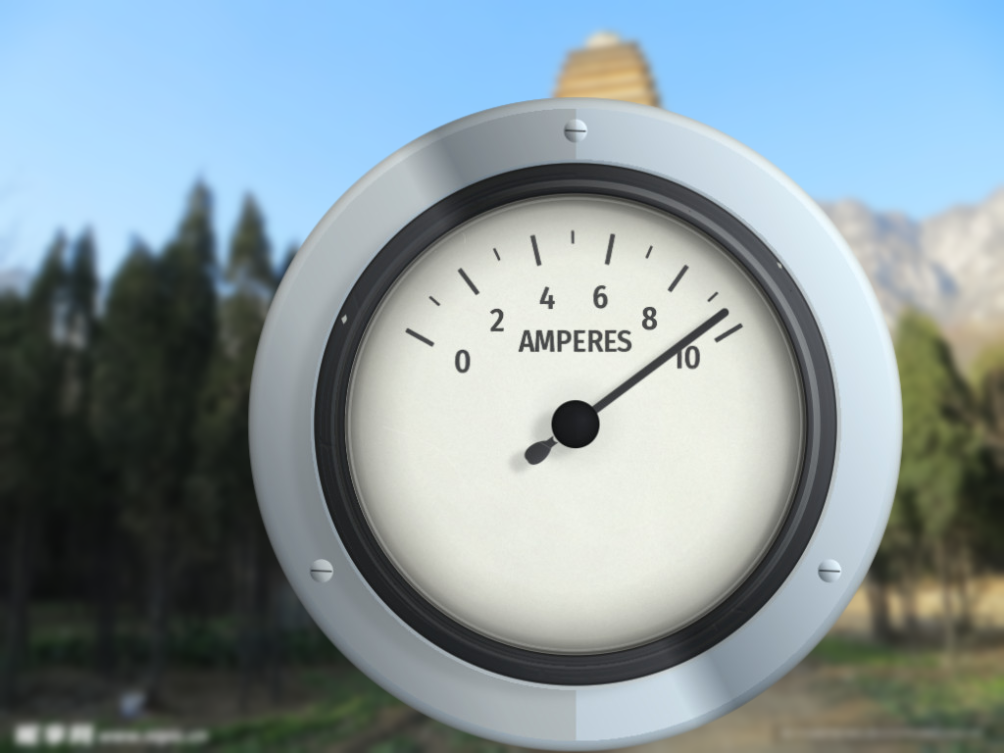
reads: 9.5A
